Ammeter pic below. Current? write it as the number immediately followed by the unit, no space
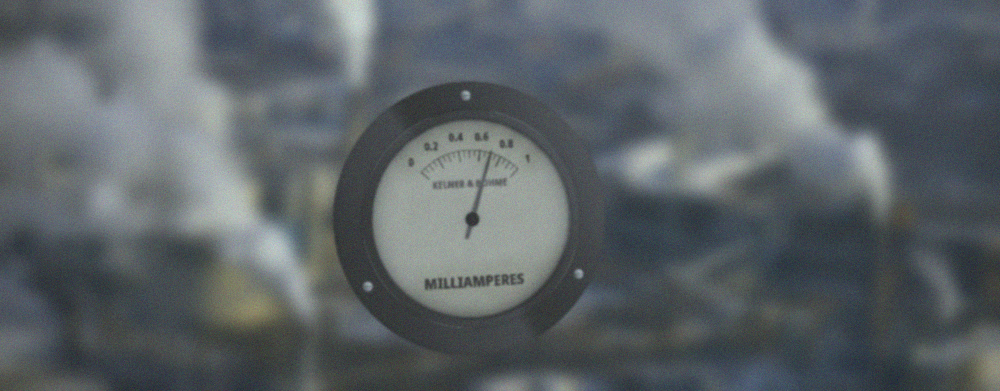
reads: 0.7mA
